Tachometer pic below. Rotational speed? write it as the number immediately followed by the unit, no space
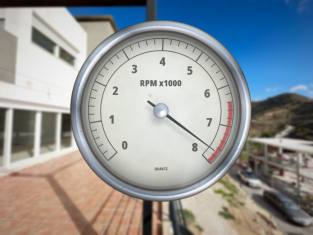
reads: 7700rpm
